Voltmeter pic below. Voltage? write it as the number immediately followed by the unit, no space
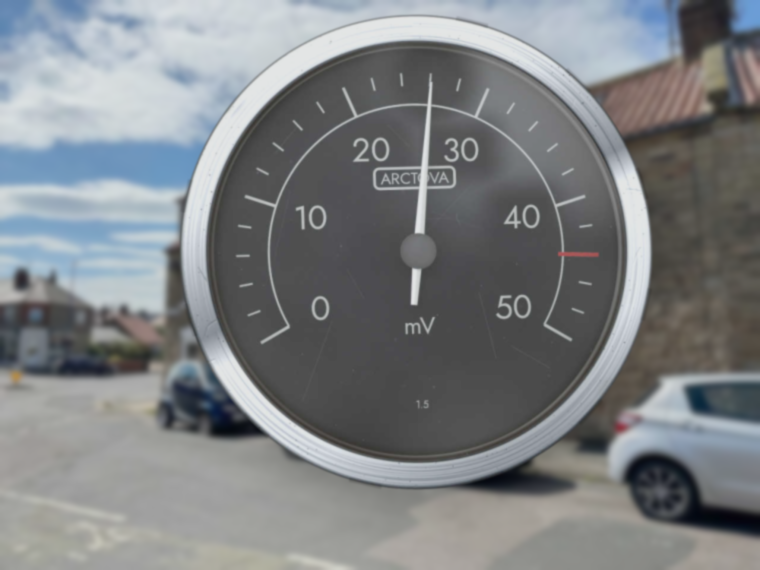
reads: 26mV
